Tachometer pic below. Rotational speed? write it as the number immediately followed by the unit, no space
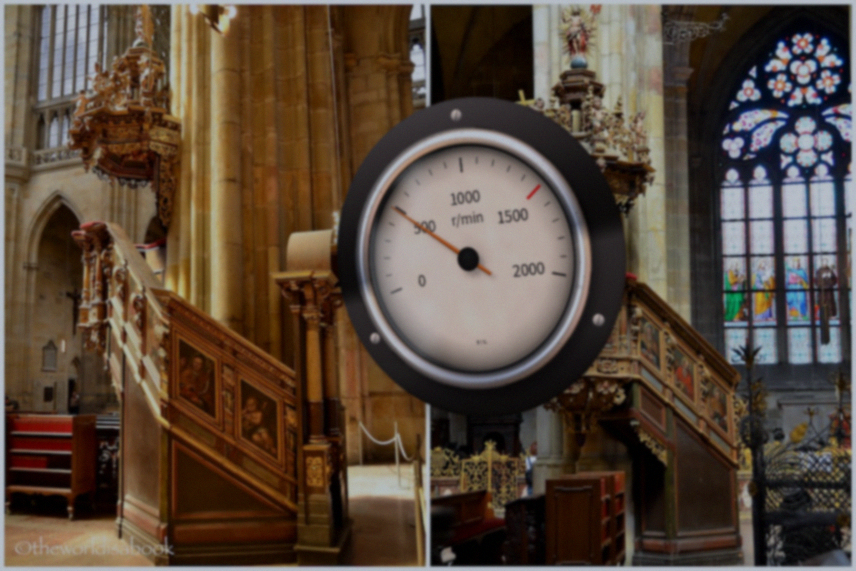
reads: 500rpm
